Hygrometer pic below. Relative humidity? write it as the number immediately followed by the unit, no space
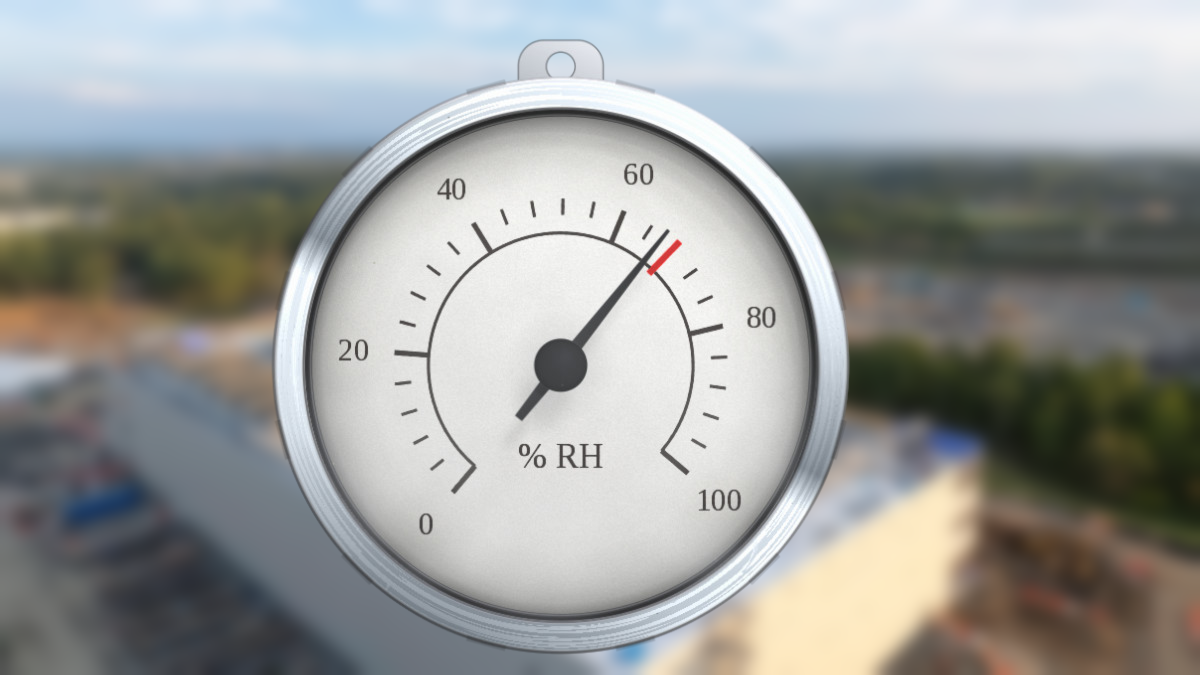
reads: 66%
